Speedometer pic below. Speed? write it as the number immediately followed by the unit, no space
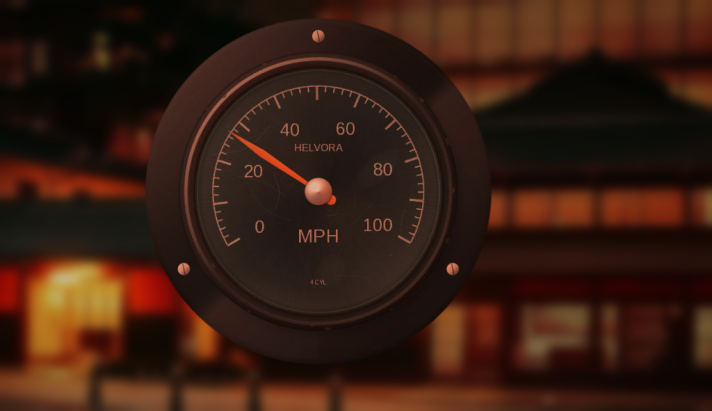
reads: 27mph
